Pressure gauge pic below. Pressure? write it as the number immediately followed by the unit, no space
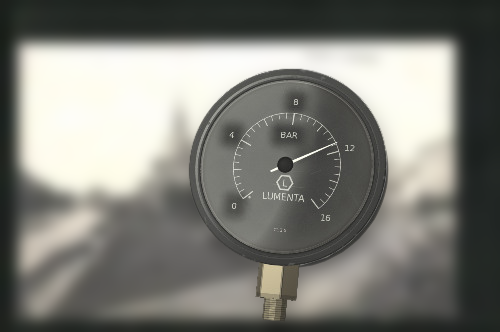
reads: 11.5bar
